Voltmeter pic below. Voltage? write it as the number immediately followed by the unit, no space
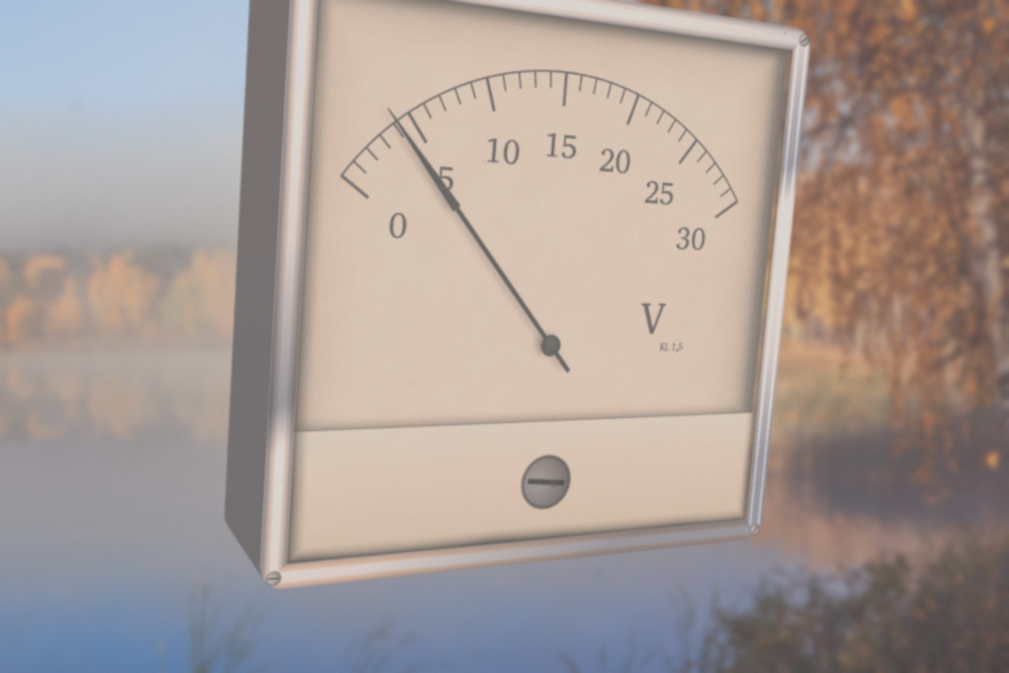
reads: 4V
